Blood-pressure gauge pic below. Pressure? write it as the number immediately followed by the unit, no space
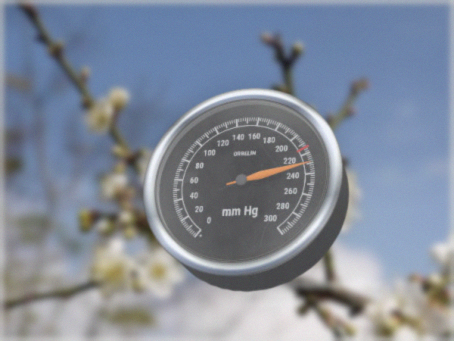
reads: 230mmHg
